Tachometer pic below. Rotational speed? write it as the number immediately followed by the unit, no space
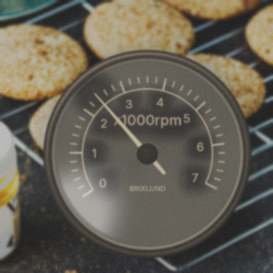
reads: 2400rpm
